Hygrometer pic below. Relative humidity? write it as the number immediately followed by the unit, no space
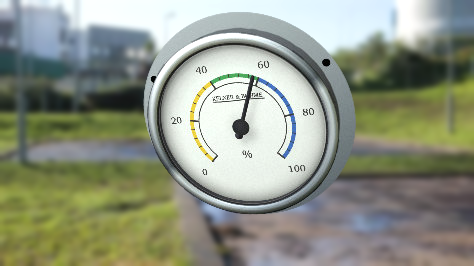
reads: 58%
